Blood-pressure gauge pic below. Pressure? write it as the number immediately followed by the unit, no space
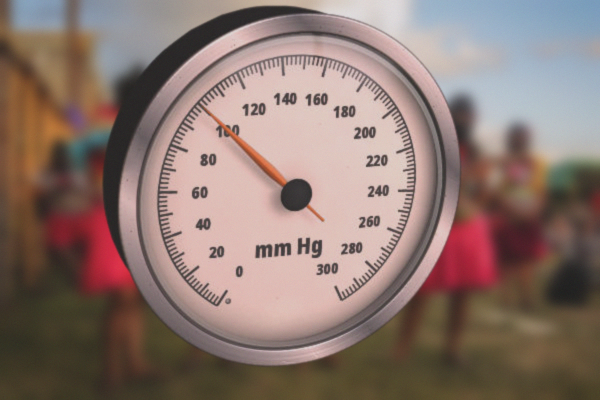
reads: 100mmHg
